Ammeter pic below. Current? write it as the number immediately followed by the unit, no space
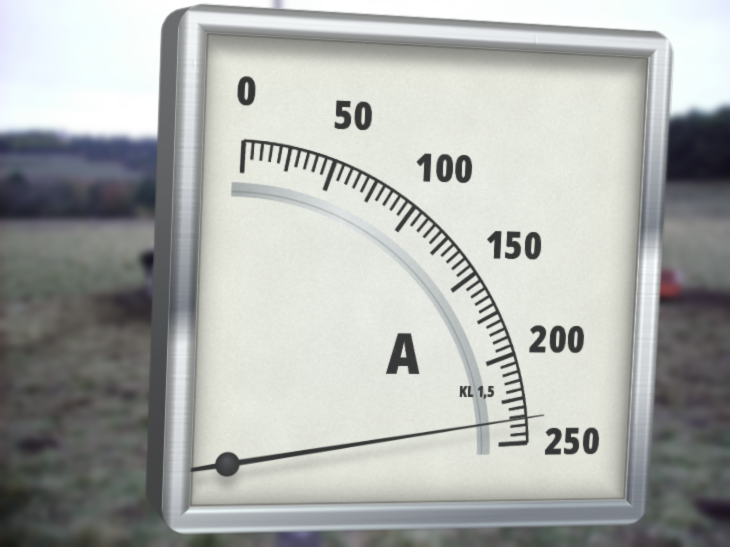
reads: 235A
